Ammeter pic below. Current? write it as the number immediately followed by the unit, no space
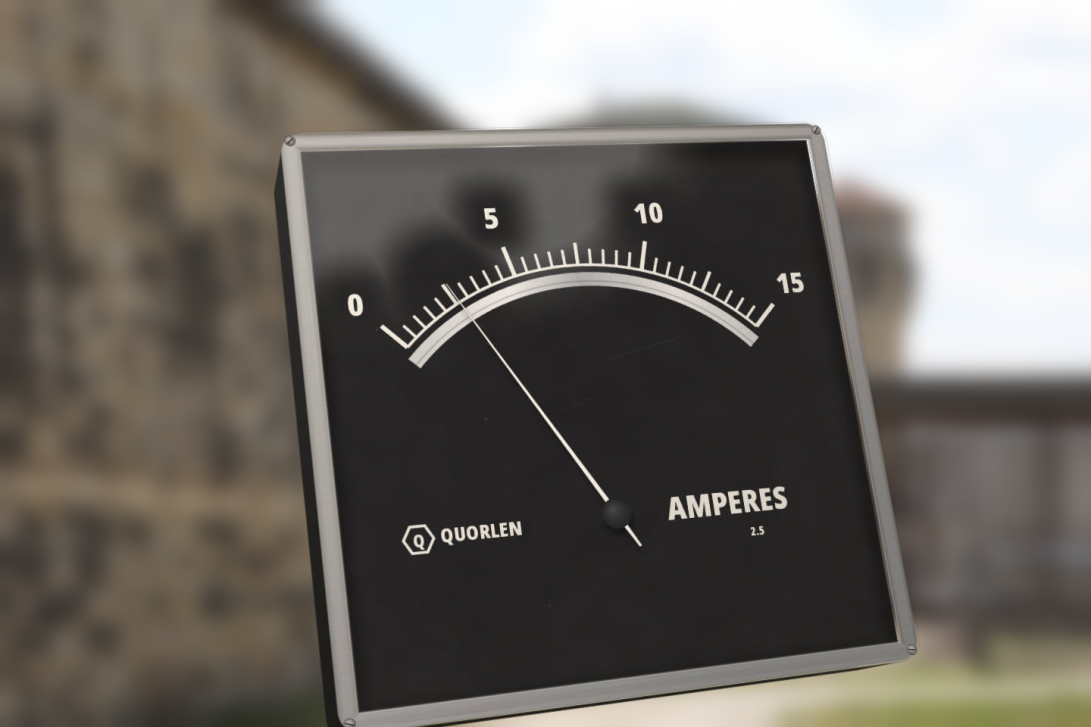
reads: 2.5A
